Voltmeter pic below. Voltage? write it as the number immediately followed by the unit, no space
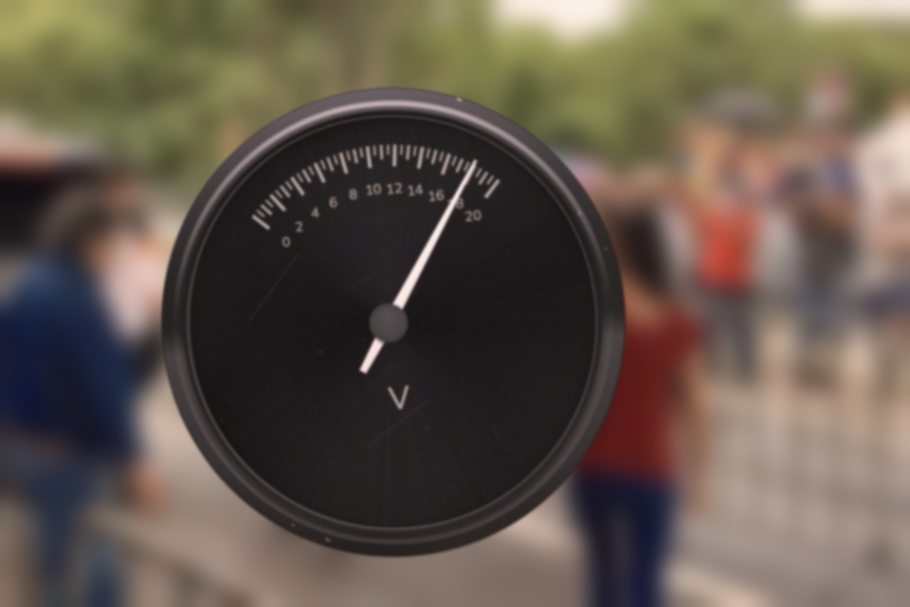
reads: 18V
